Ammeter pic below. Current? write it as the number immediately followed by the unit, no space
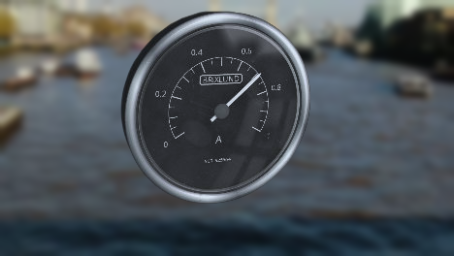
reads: 0.7A
